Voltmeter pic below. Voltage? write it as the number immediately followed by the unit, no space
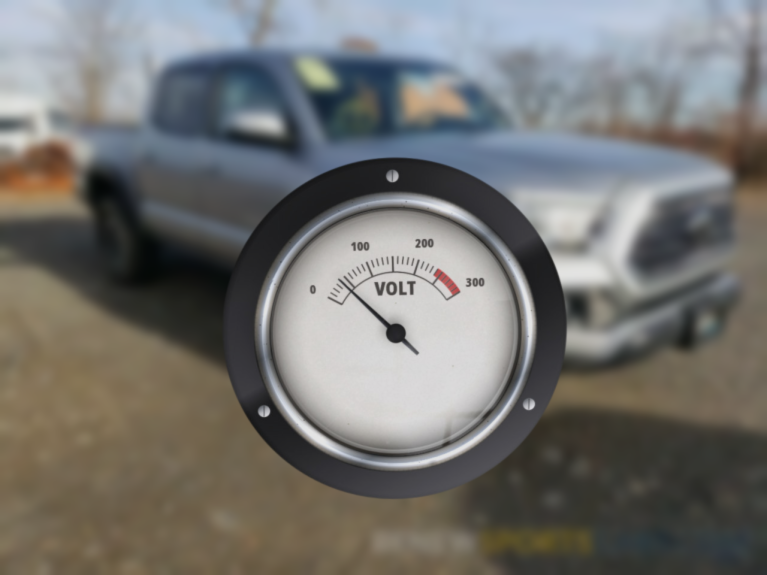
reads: 40V
